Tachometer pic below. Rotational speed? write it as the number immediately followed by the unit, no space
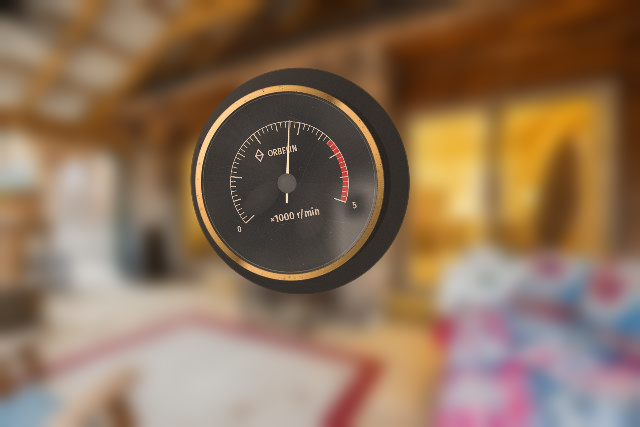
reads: 2800rpm
